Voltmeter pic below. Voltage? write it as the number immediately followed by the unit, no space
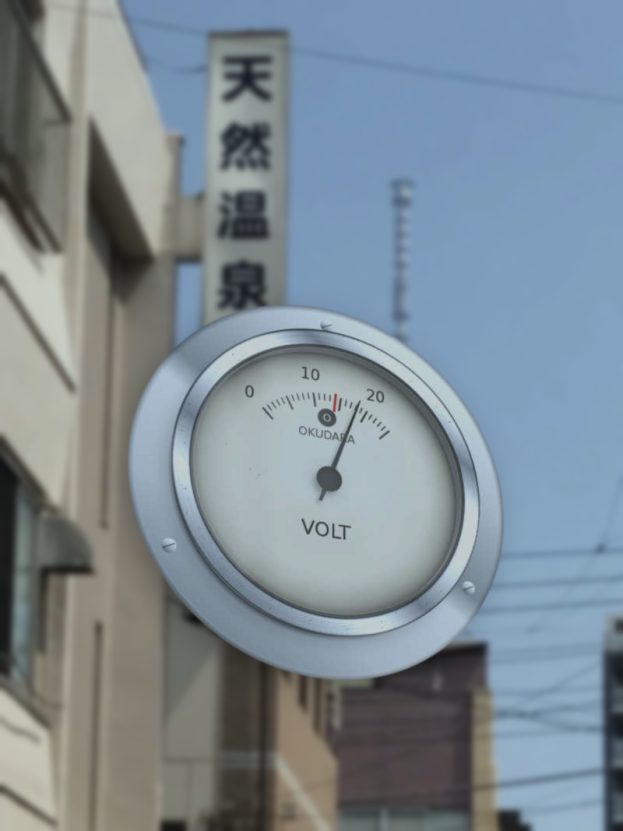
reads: 18V
